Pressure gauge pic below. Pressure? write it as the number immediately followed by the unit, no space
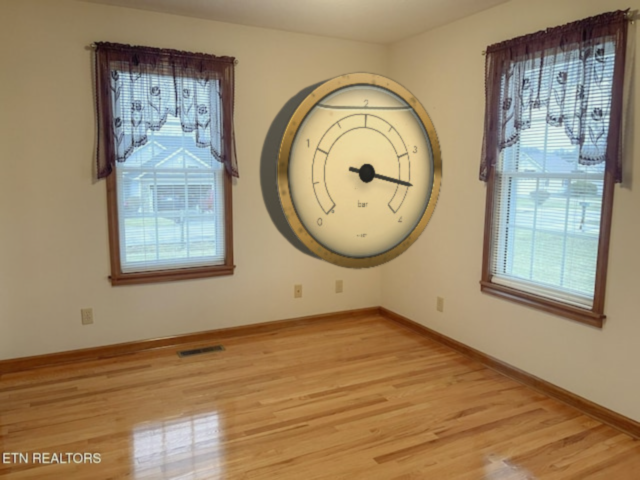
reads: 3.5bar
